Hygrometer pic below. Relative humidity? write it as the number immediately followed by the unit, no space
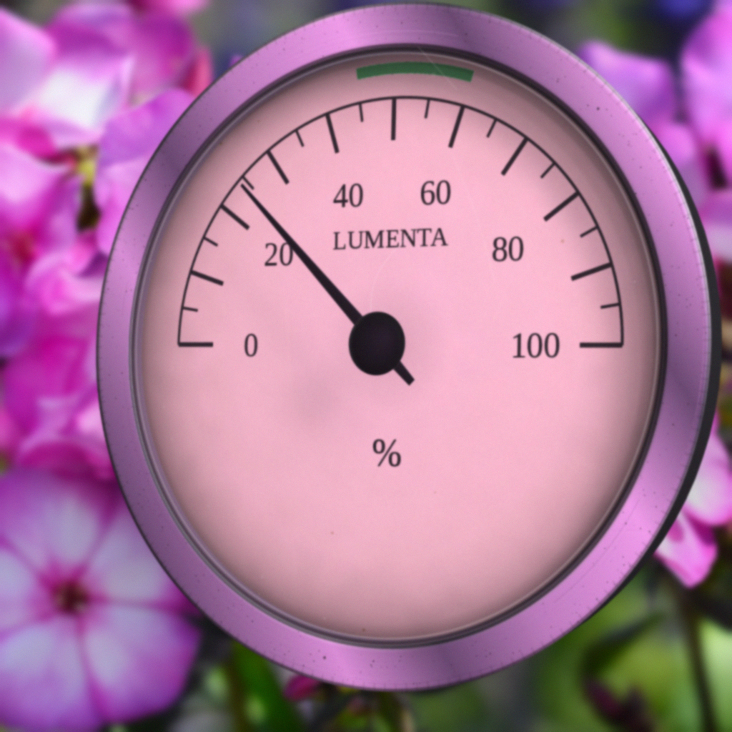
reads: 25%
